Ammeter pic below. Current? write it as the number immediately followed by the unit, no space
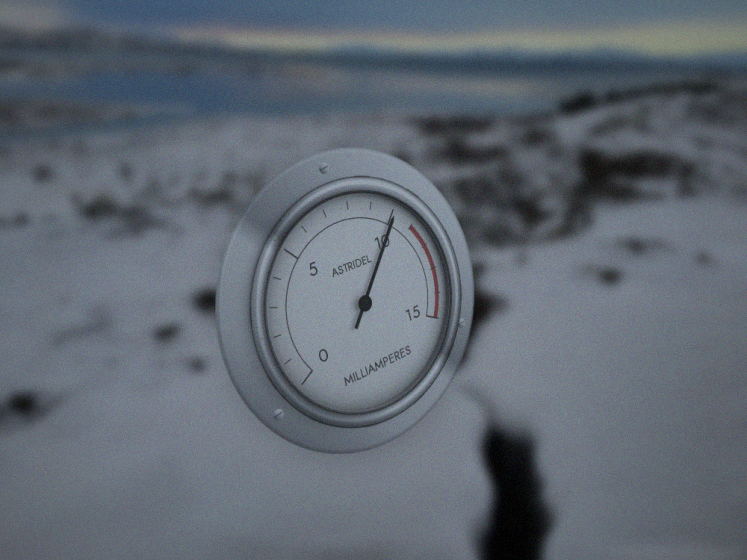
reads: 10mA
